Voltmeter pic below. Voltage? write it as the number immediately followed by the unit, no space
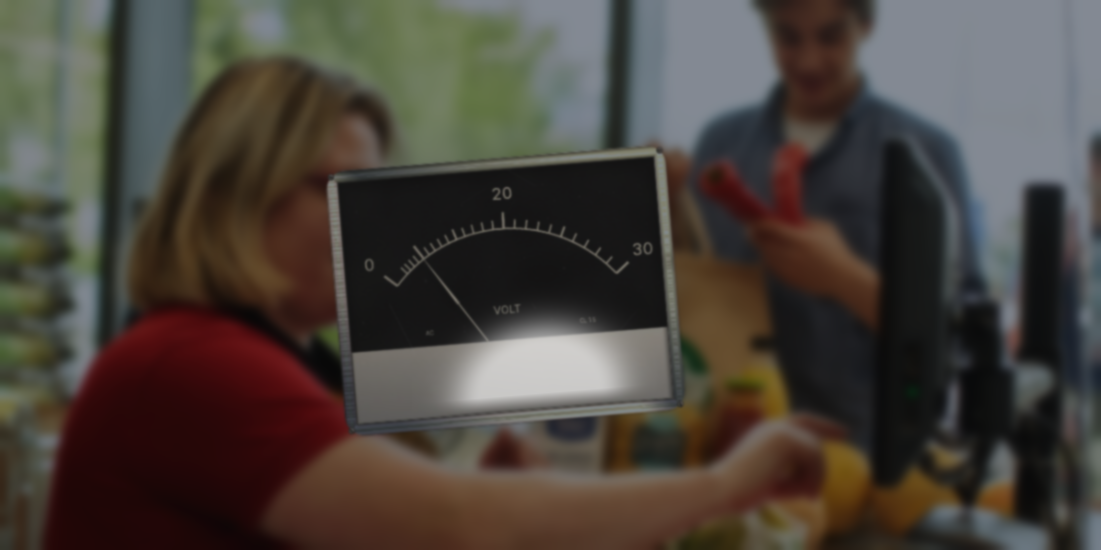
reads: 10V
